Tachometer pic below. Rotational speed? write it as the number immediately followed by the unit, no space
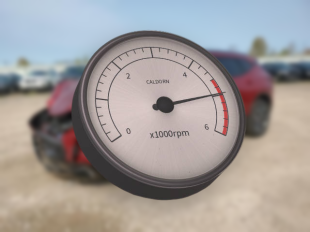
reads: 5000rpm
